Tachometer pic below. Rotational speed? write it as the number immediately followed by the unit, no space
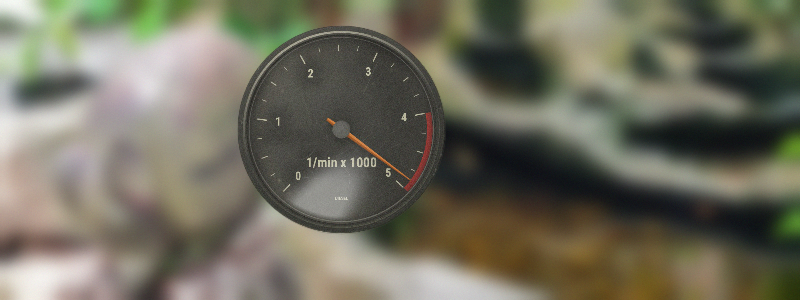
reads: 4875rpm
